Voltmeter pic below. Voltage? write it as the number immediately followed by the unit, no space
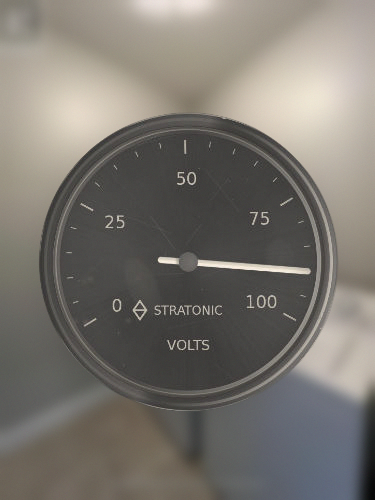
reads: 90V
